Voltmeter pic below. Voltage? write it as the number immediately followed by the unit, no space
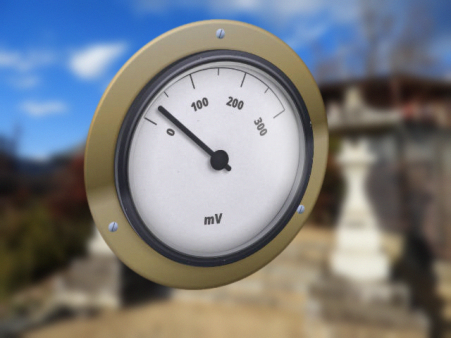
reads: 25mV
